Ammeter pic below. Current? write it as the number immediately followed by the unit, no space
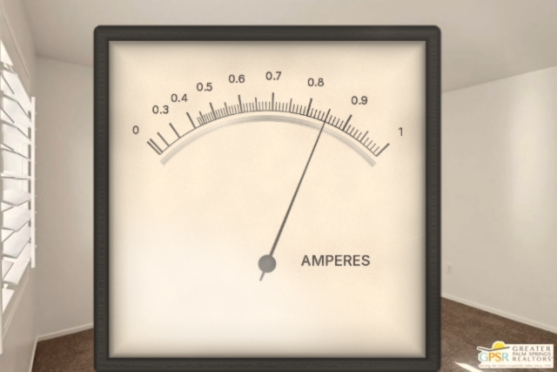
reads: 0.85A
